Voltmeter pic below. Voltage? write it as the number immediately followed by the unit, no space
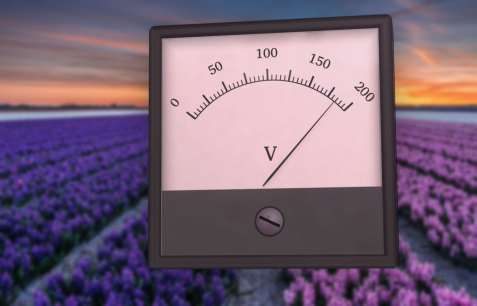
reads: 185V
